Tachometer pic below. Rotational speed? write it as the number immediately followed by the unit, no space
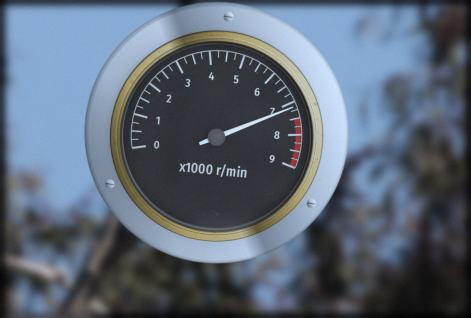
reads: 7125rpm
